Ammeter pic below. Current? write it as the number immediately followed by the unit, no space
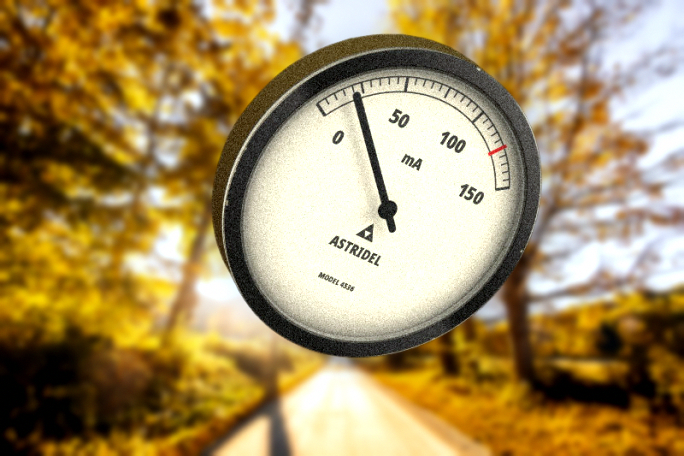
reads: 20mA
